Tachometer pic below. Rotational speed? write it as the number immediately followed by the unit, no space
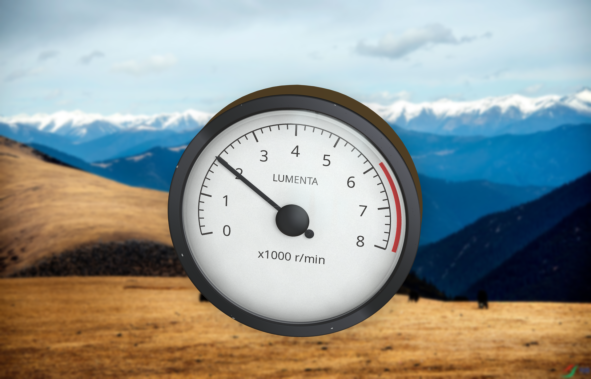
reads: 2000rpm
